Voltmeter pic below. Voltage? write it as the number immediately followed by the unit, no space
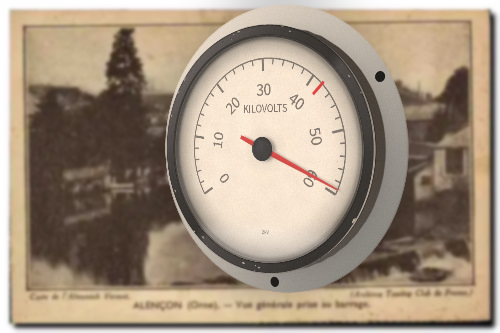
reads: 59kV
